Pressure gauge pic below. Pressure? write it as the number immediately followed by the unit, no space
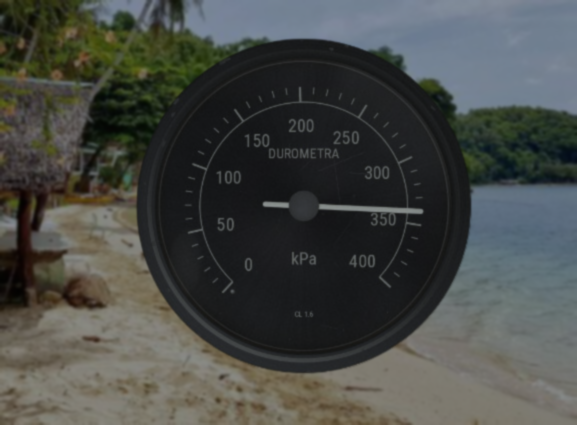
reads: 340kPa
